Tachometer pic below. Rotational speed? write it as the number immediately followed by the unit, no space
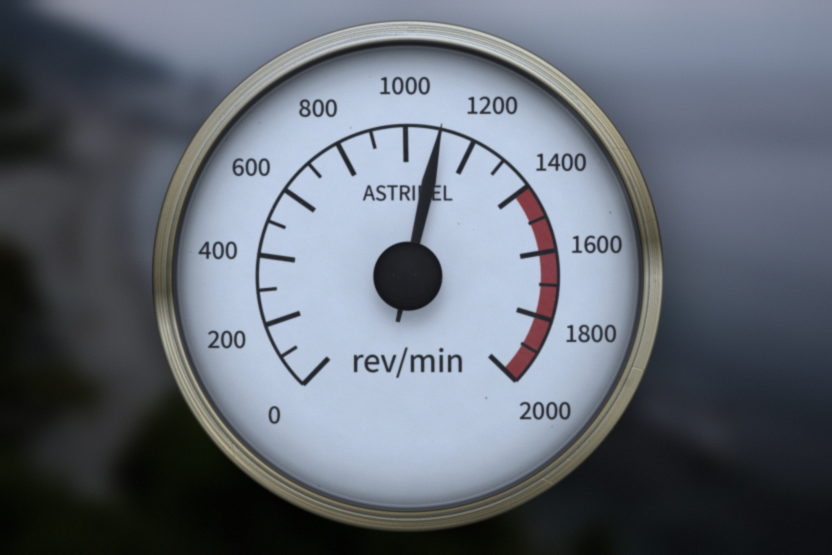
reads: 1100rpm
